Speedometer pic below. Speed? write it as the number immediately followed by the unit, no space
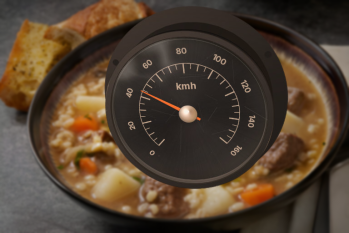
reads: 45km/h
